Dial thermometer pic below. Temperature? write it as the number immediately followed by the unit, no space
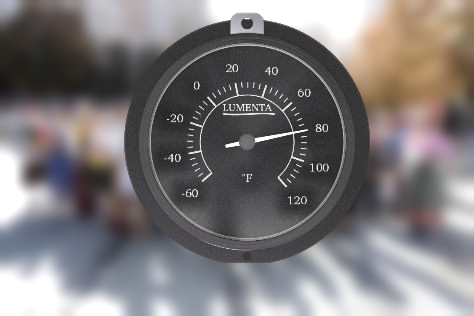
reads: 80°F
